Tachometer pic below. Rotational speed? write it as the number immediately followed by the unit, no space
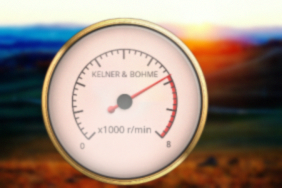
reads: 5800rpm
